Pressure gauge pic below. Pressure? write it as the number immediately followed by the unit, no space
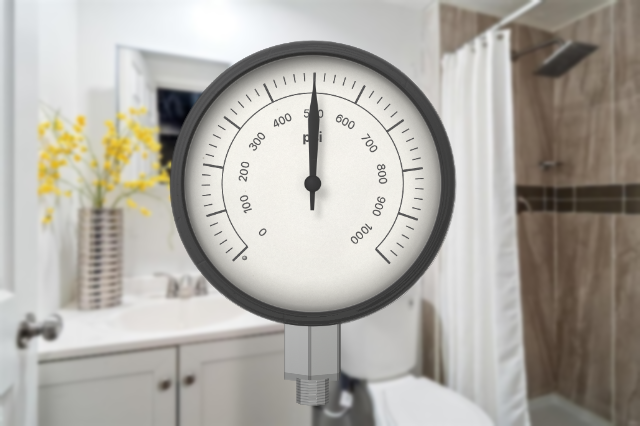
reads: 500psi
